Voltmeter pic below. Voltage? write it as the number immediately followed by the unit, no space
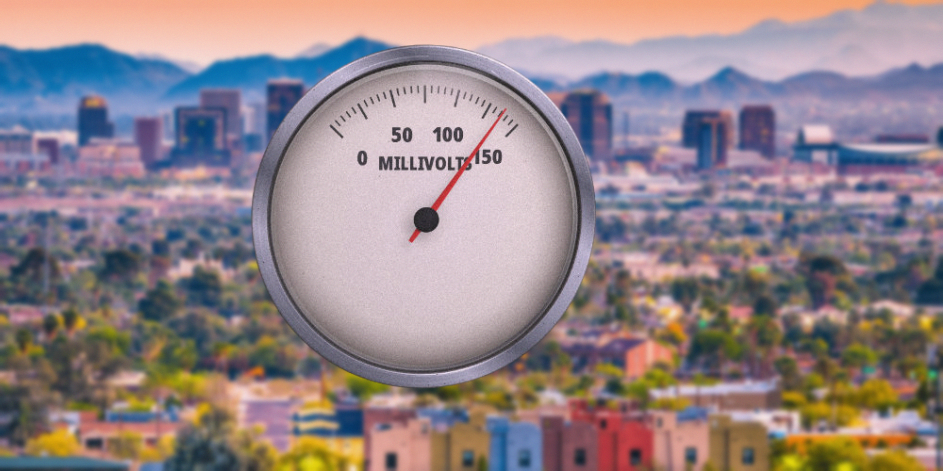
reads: 135mV
